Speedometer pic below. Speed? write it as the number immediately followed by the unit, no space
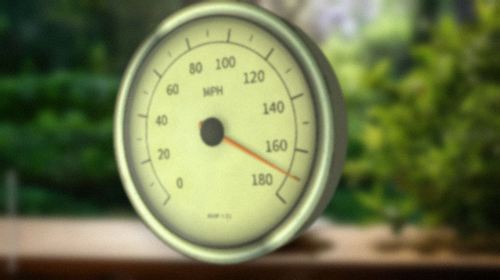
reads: 170mph
